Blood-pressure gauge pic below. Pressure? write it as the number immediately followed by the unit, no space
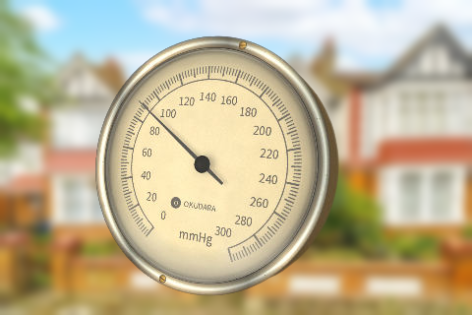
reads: 90mmHg
